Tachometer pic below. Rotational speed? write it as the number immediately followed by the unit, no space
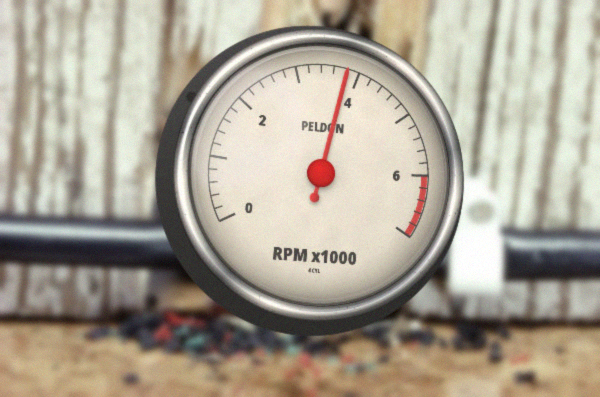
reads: 3800rpm
